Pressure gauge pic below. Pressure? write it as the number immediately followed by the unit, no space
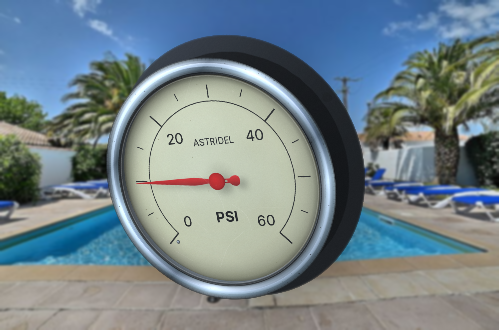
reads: 10psi
